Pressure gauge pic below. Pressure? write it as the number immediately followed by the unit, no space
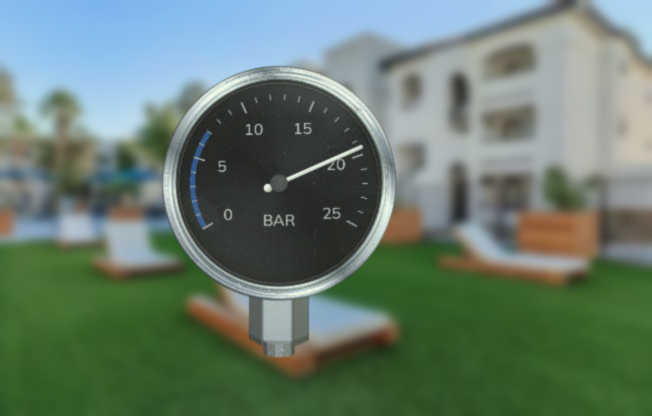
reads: 19.5bar
